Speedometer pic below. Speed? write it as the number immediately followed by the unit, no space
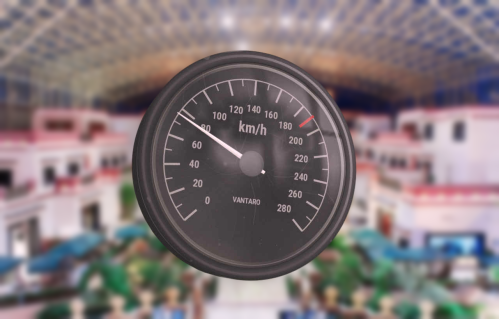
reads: 75km/h
